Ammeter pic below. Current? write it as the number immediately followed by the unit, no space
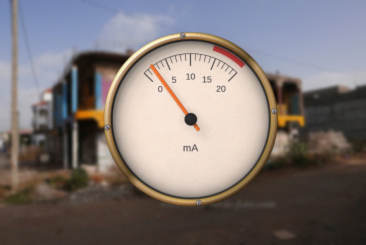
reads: 2mA
